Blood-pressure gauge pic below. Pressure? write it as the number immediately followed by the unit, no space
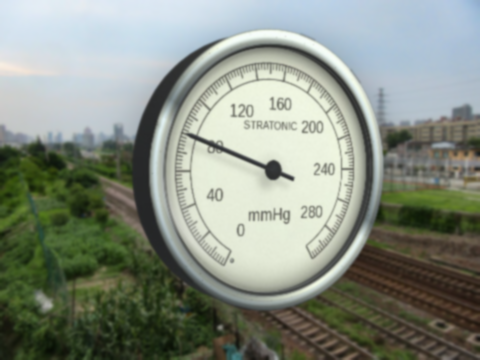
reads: 80mmHg
